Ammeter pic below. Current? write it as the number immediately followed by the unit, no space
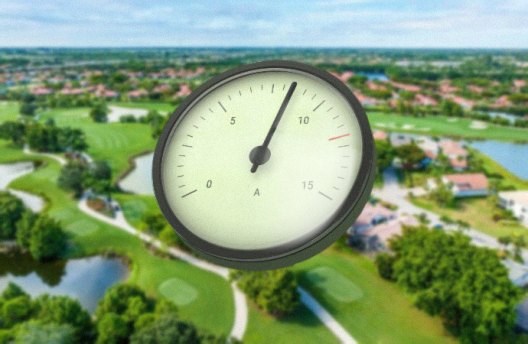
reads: 8.5A
